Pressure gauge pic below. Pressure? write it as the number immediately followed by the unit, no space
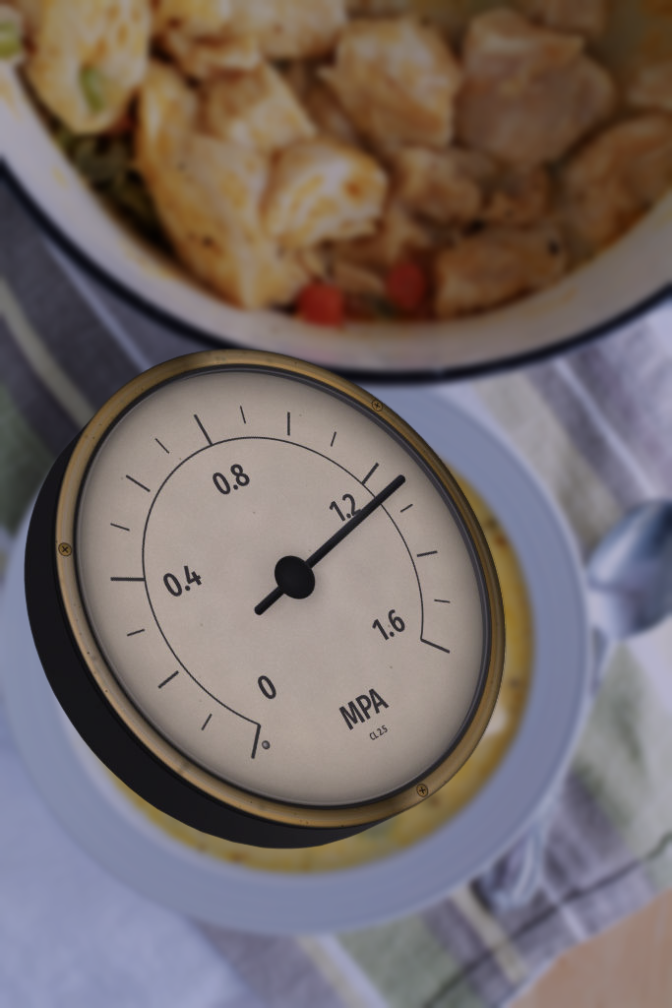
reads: 1.25MPa
